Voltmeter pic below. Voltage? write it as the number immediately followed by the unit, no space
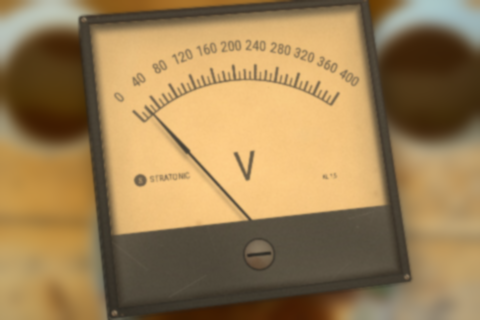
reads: 20V
